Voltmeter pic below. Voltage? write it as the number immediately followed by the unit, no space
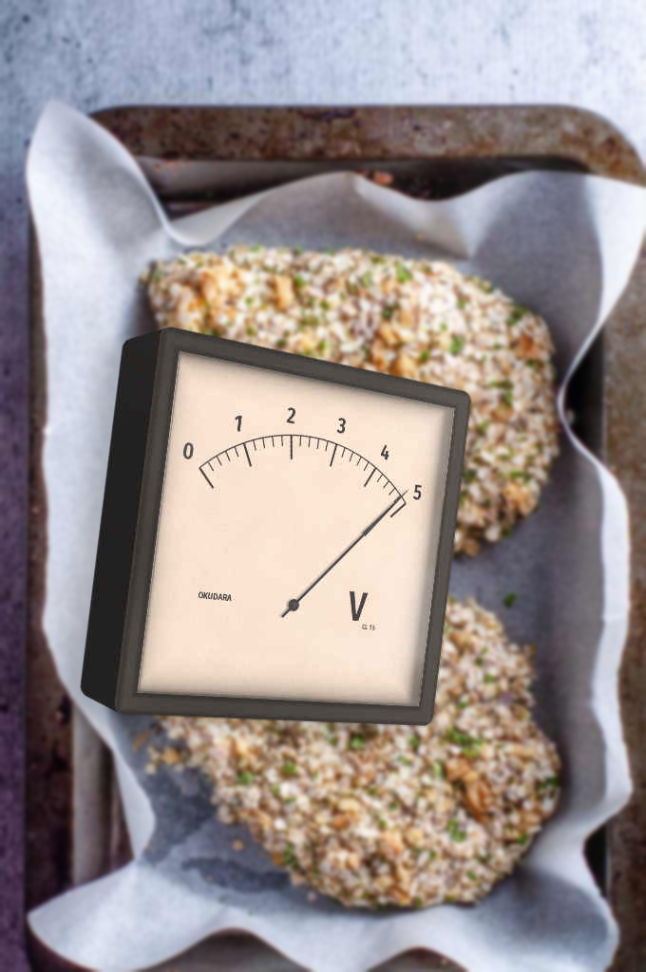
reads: 4.8V
